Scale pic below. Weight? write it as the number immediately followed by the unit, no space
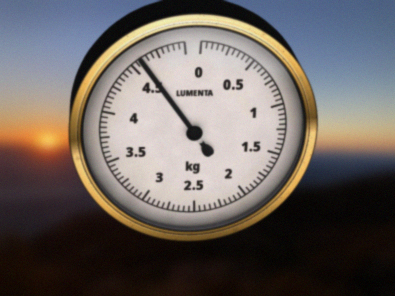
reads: 4.6kg
